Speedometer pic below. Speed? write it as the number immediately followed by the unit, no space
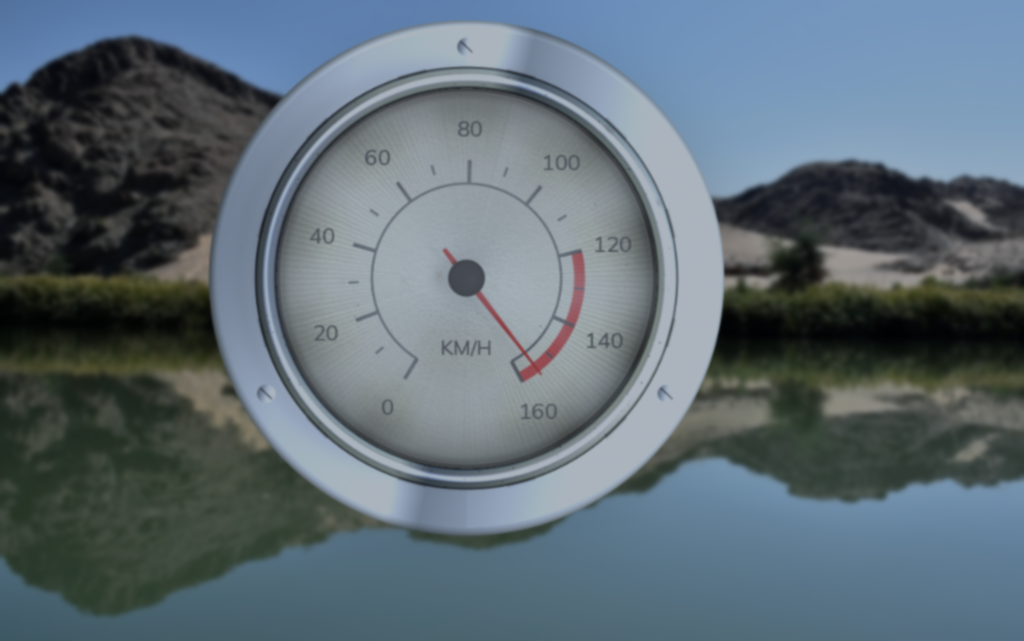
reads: 155km/h
